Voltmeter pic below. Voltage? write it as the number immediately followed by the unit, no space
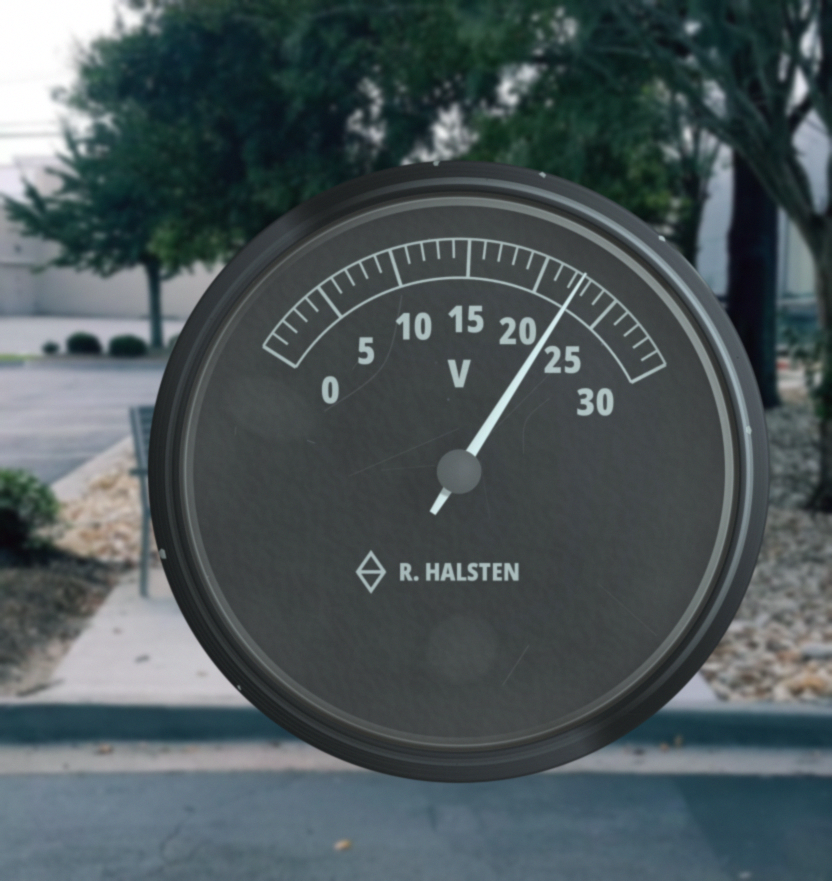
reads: 22.5V
